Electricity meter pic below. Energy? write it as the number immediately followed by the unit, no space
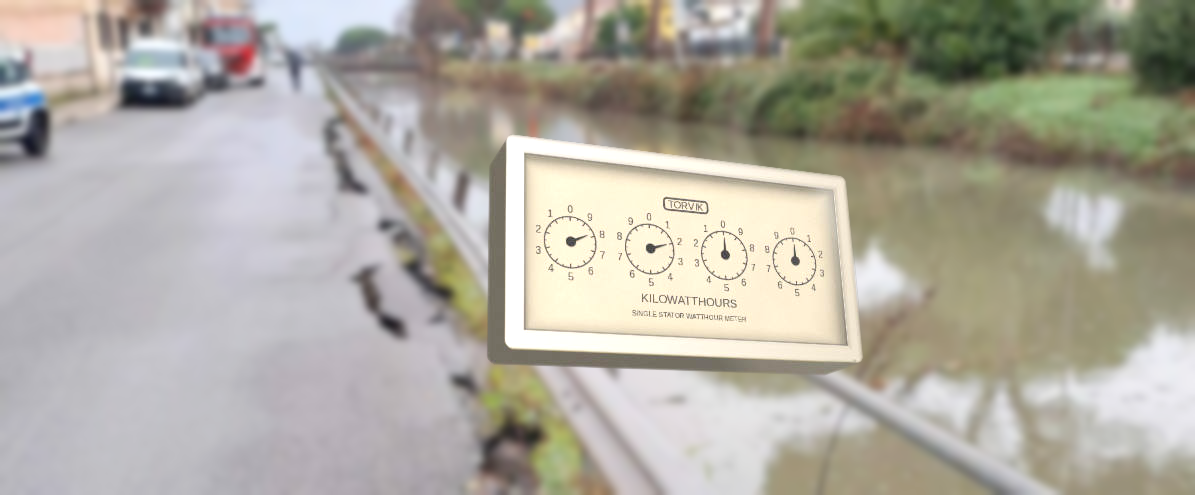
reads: 8200kWh
